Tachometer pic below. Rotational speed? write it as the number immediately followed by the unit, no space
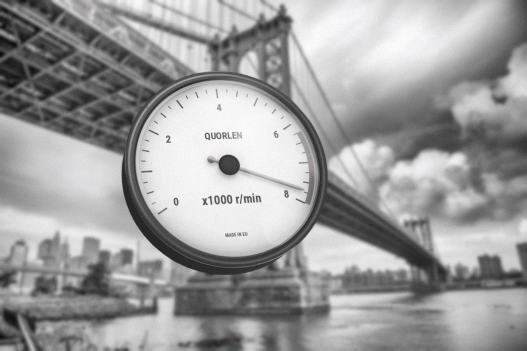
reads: 7750rpm
